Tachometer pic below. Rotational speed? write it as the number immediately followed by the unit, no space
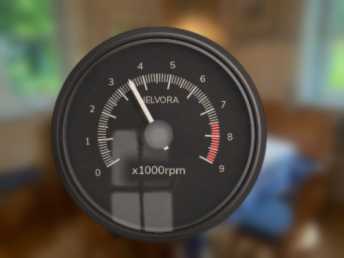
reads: 3500rpm
